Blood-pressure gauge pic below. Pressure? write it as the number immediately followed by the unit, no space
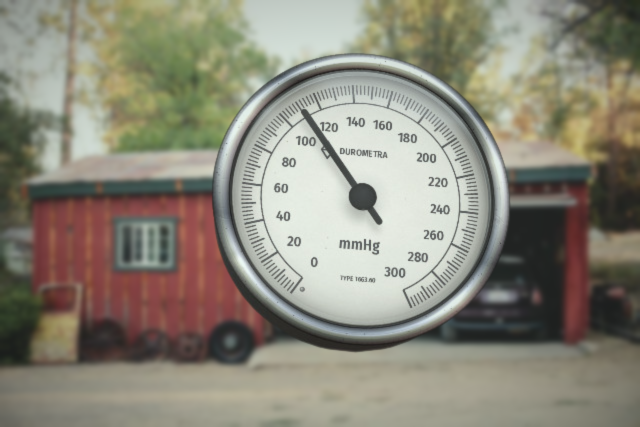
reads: 110mmHg
